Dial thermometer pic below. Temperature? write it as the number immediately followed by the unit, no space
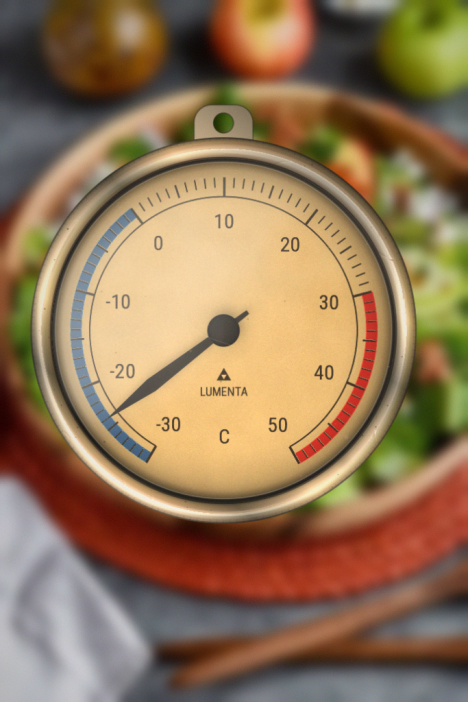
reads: -24°C
